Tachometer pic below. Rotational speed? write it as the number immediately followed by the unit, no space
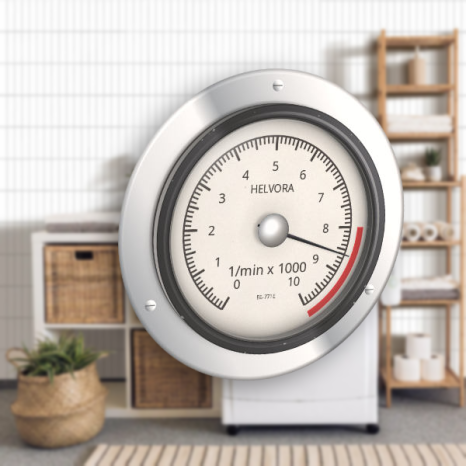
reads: 8600rpm
